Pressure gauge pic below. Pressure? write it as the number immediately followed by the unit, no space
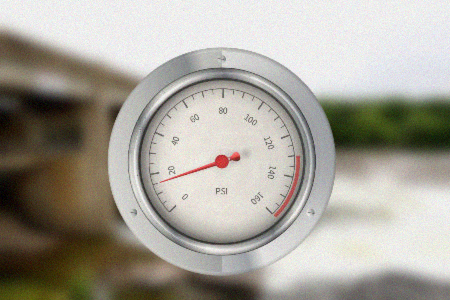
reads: 15psi
